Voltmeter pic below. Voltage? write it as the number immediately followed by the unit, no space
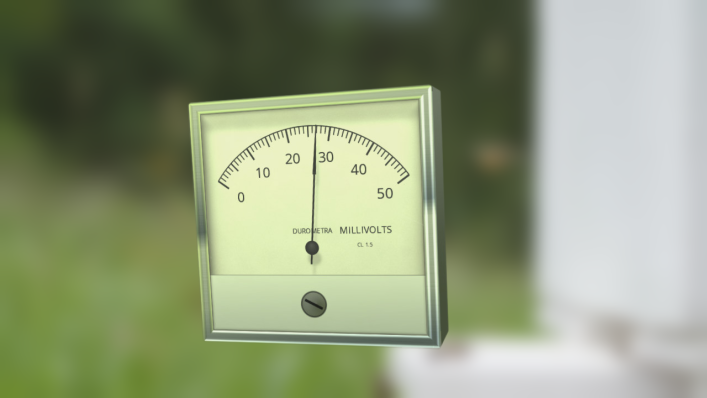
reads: 27mV
